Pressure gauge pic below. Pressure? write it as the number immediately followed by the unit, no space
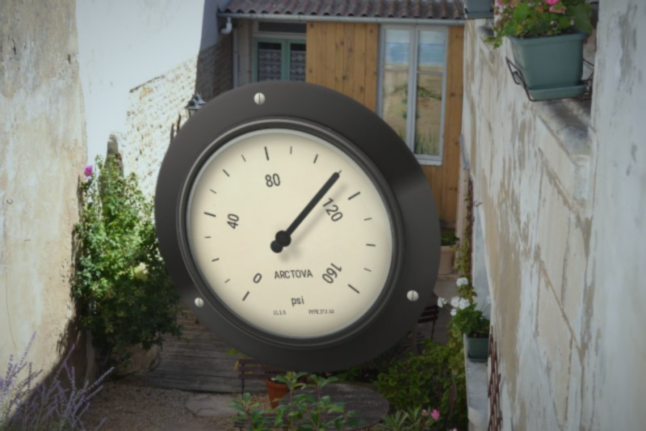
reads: 110psi
